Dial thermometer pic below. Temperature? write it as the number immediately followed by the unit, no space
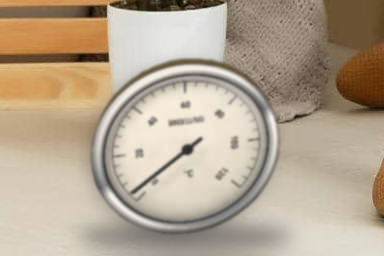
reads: 4°C
